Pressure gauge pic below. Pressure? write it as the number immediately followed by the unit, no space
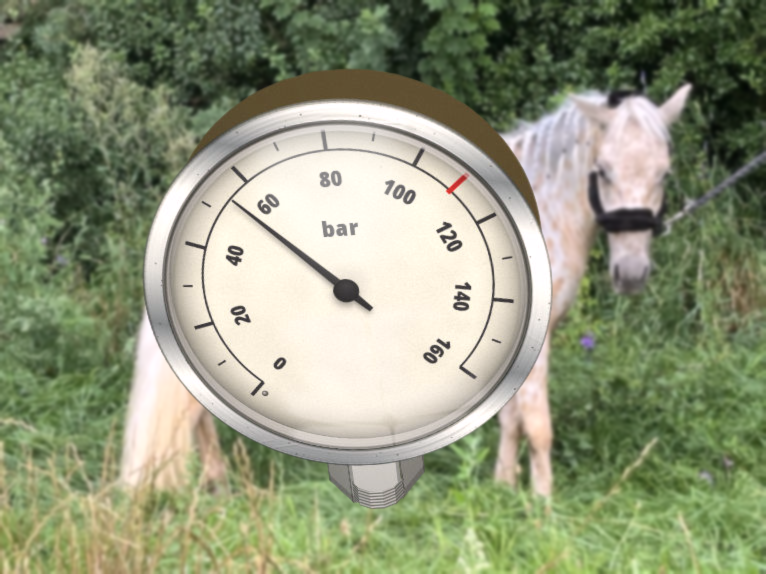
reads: 55bar
